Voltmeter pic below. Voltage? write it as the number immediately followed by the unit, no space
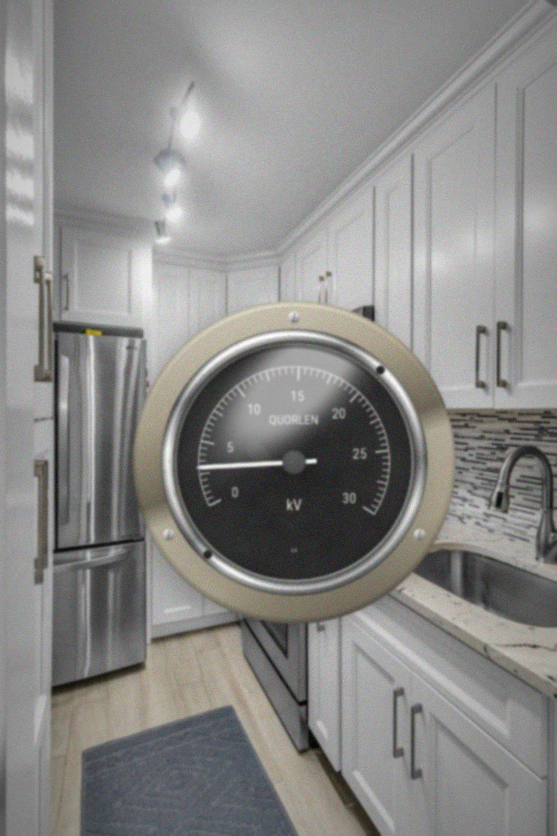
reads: 3kV
